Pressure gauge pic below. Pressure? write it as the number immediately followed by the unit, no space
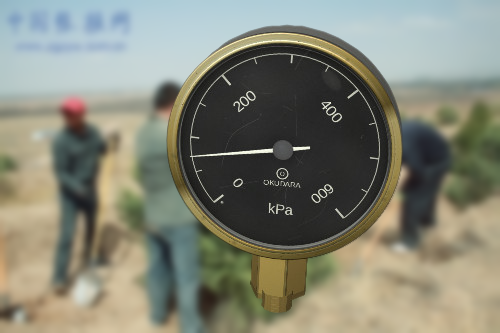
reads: 75kPa
